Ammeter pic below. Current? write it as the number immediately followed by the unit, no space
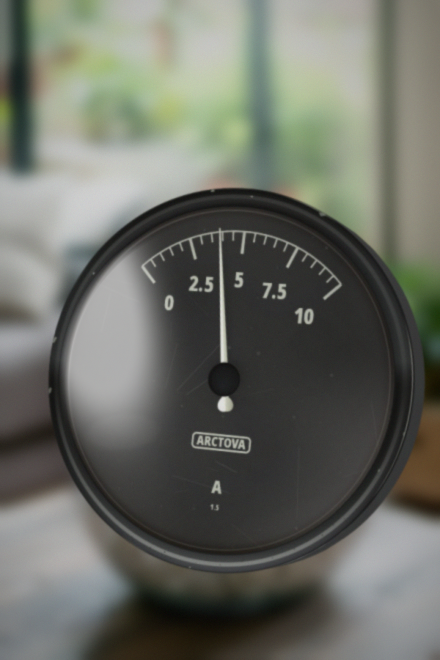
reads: 4A
